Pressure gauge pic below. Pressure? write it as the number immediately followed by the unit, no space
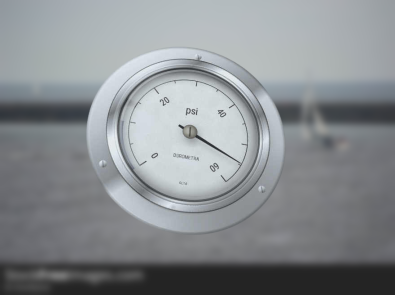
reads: 55psi
